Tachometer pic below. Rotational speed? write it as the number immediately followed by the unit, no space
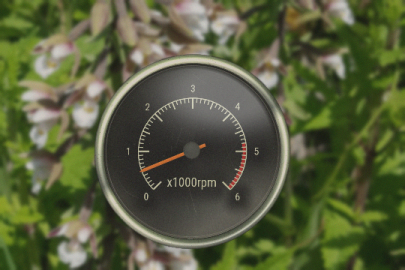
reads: 500rpm
